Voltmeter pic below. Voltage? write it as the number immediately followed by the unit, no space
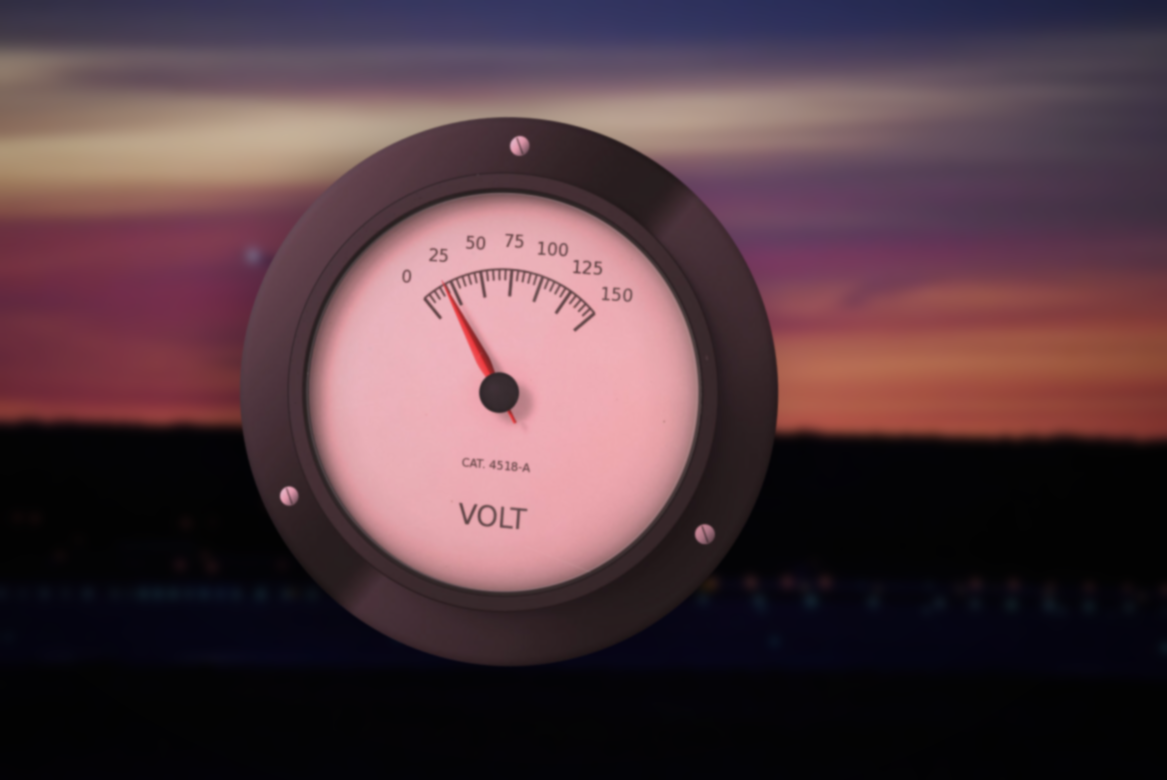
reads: 20V
